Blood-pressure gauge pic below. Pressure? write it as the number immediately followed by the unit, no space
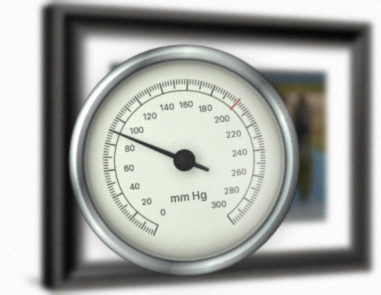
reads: 90mmHg
